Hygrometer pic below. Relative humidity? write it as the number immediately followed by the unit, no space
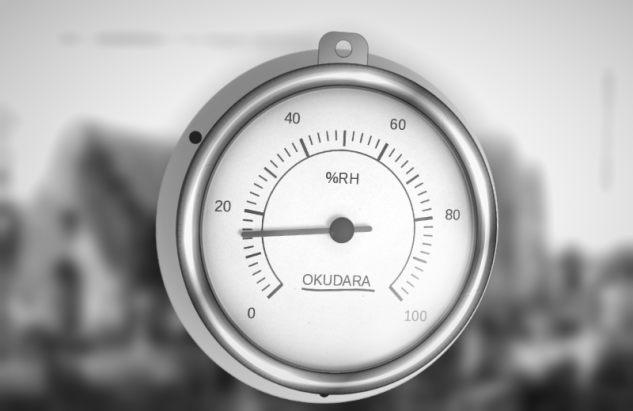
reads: 15%
